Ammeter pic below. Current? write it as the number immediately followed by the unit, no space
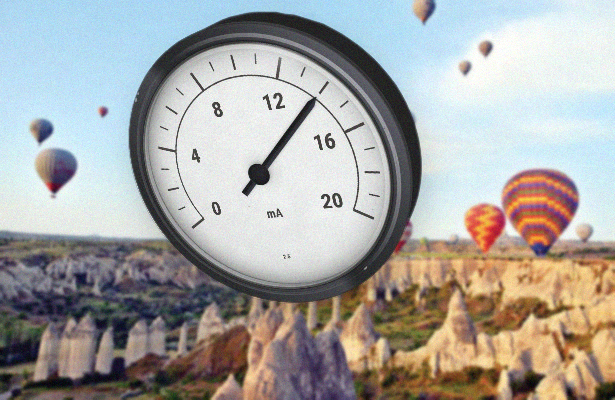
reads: 14mA
